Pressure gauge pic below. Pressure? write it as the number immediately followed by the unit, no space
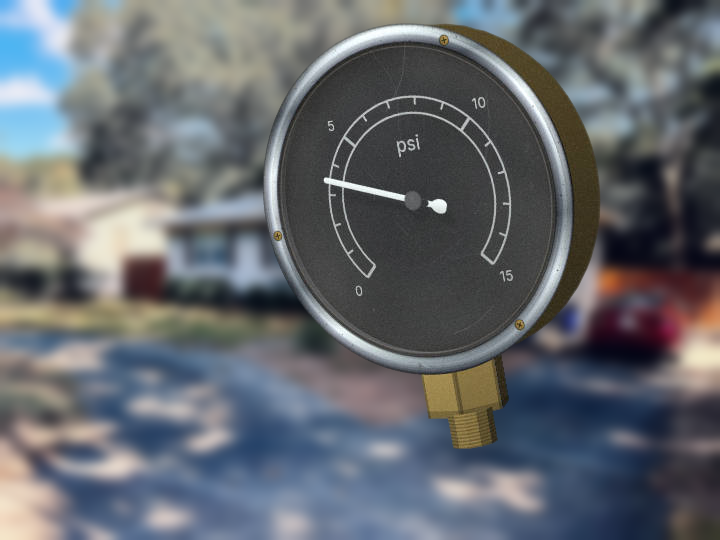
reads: 3.5psi
